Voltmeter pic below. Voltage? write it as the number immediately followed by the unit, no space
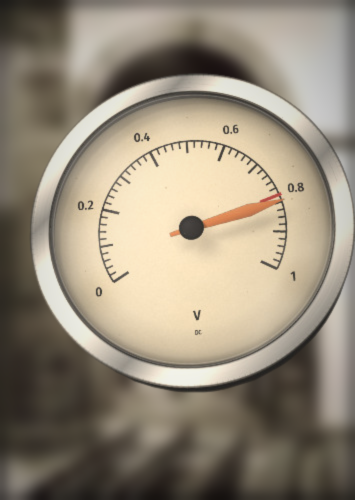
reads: 0.82V
